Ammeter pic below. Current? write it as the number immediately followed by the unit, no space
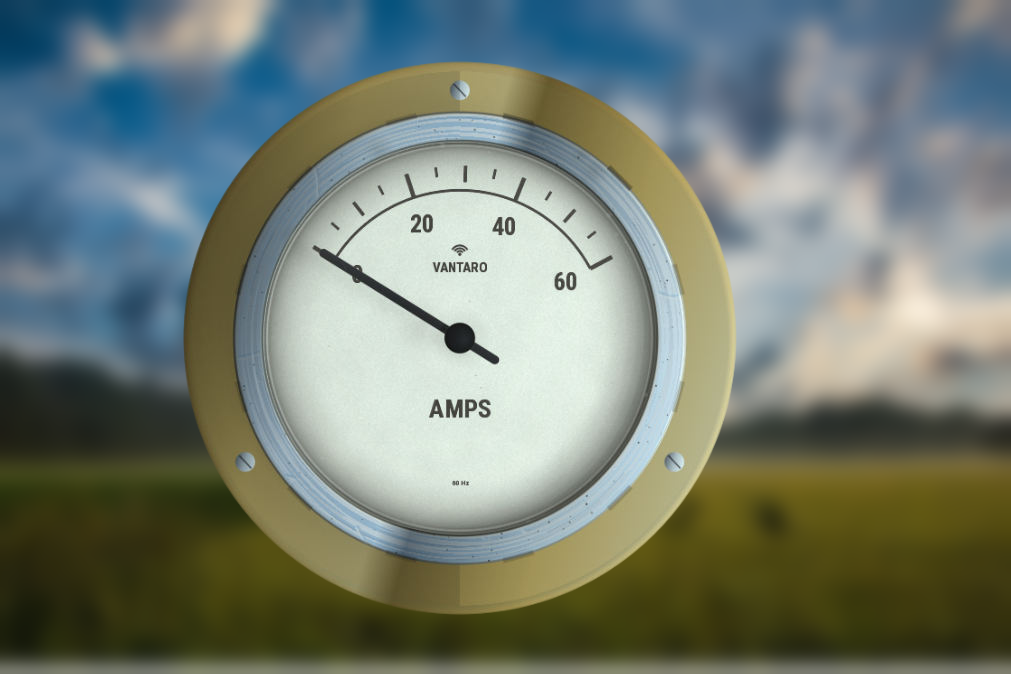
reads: 0A
